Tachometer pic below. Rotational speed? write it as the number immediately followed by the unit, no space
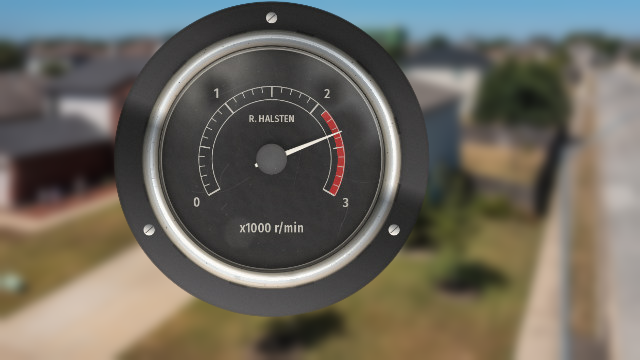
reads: 2350rpm
